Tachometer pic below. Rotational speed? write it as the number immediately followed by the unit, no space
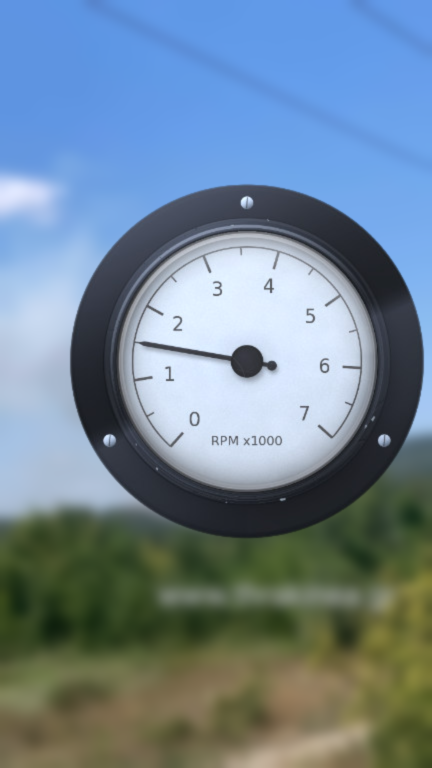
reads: 1500rpm
